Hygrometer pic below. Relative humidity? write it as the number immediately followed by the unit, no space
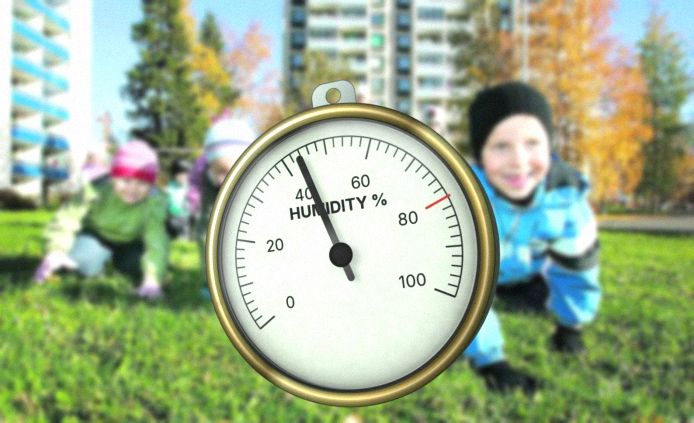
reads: 44%
